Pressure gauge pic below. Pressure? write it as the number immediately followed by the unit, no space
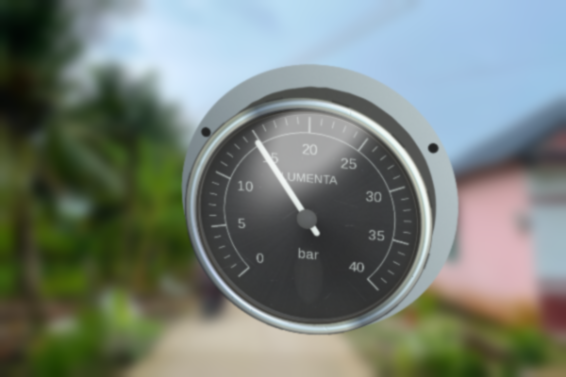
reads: 15bar
